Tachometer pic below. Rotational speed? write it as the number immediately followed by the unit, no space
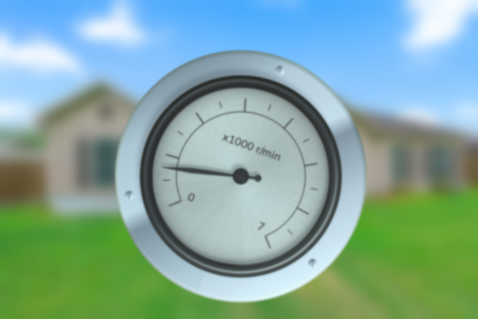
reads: 750rpm
